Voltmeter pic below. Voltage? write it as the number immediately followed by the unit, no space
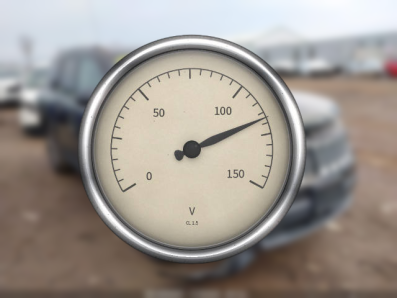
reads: 117.5V
